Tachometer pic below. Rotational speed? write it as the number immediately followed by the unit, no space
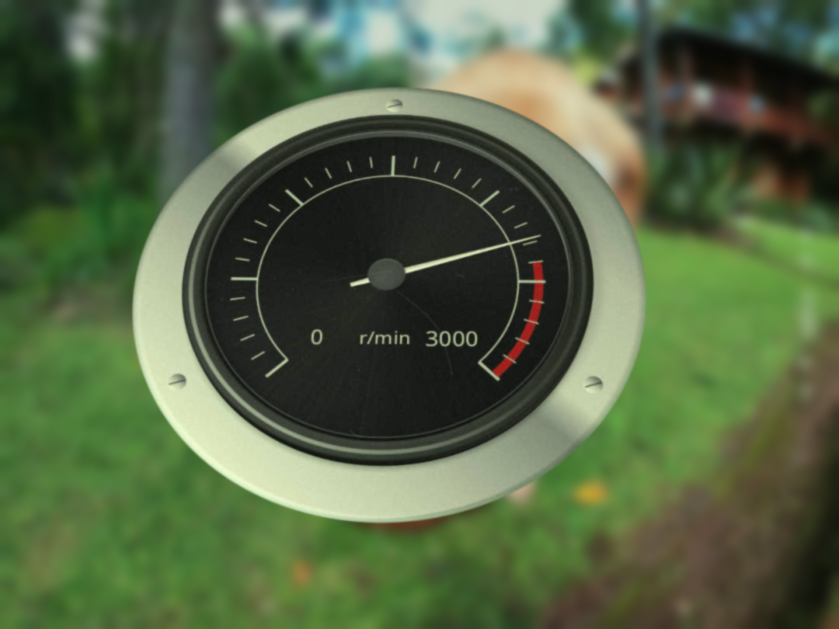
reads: 2300rpm
